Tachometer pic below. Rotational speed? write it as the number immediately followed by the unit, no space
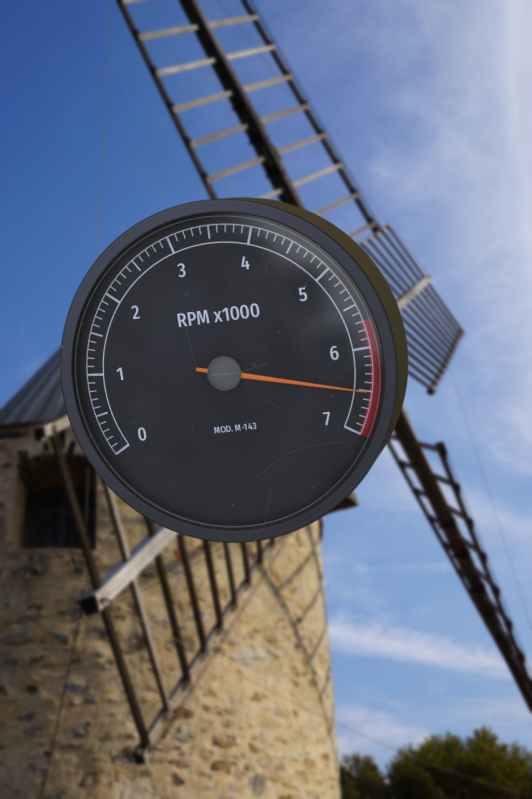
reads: 6500rpm
